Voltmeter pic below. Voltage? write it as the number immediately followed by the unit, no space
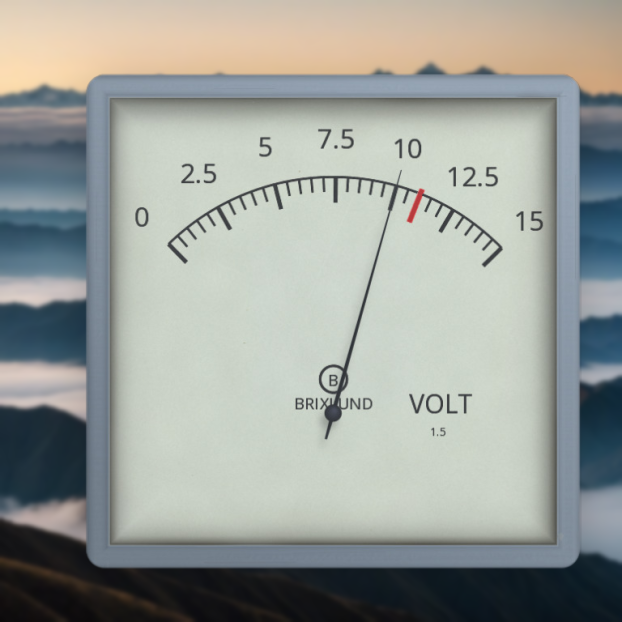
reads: 10V
